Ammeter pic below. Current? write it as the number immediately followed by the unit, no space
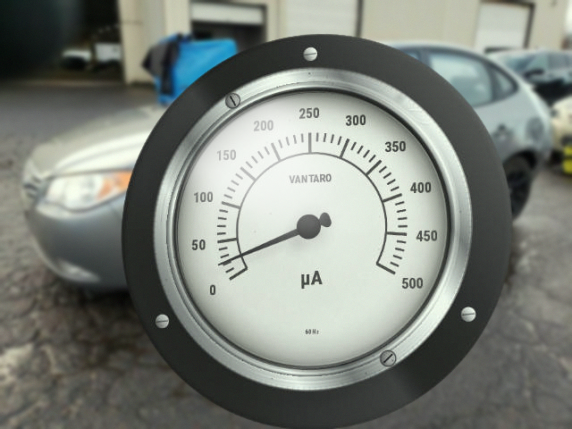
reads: 20µA
